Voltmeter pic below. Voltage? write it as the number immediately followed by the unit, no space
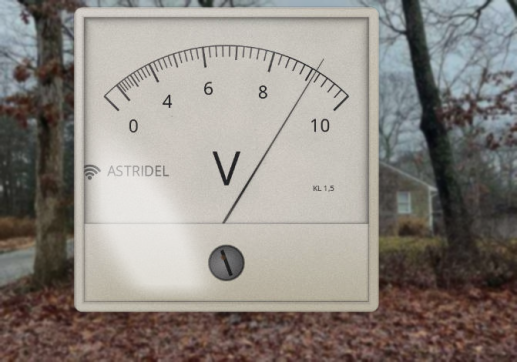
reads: 9.1V
